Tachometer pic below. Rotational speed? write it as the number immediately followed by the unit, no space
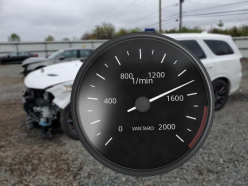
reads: 1500rpm
